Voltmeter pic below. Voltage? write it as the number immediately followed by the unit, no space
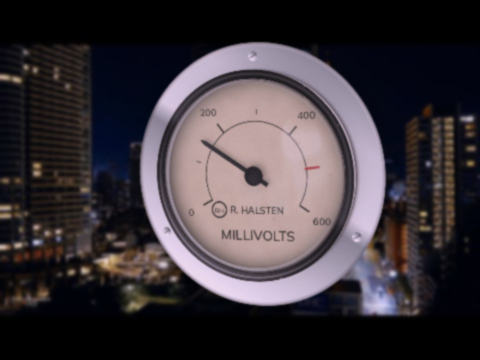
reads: 150mV
